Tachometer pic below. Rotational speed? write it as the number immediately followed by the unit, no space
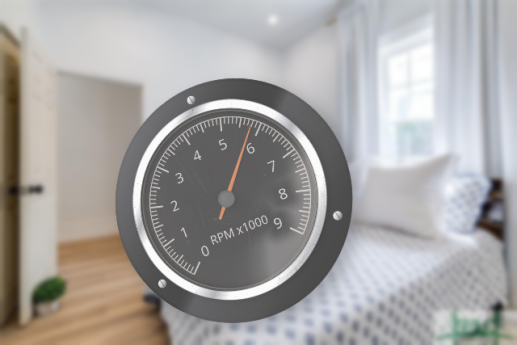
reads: 5800rpm
